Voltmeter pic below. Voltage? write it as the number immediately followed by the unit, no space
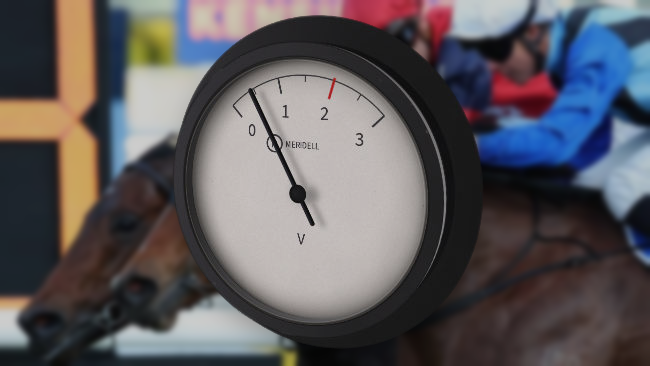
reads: 0.5V
